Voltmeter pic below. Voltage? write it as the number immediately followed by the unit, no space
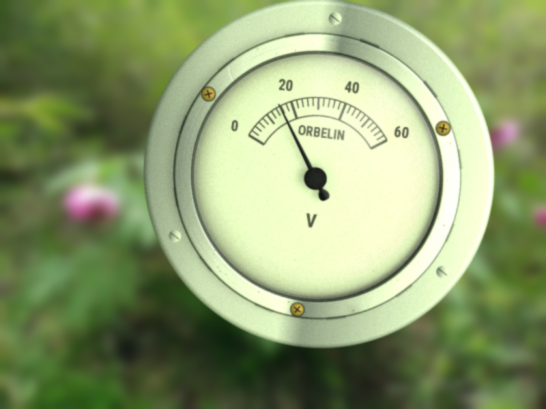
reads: 16V
